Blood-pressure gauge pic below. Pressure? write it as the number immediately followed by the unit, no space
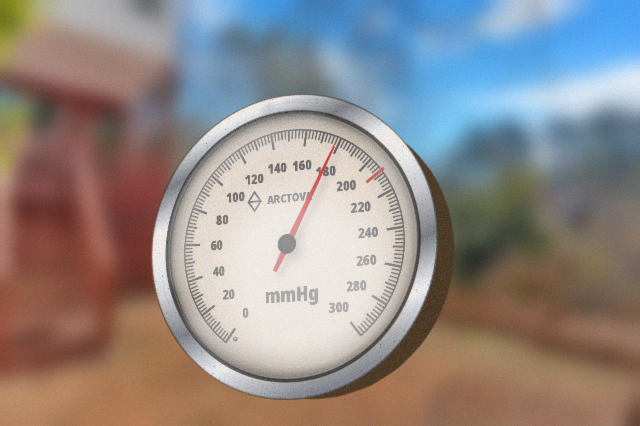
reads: 180mmHg
